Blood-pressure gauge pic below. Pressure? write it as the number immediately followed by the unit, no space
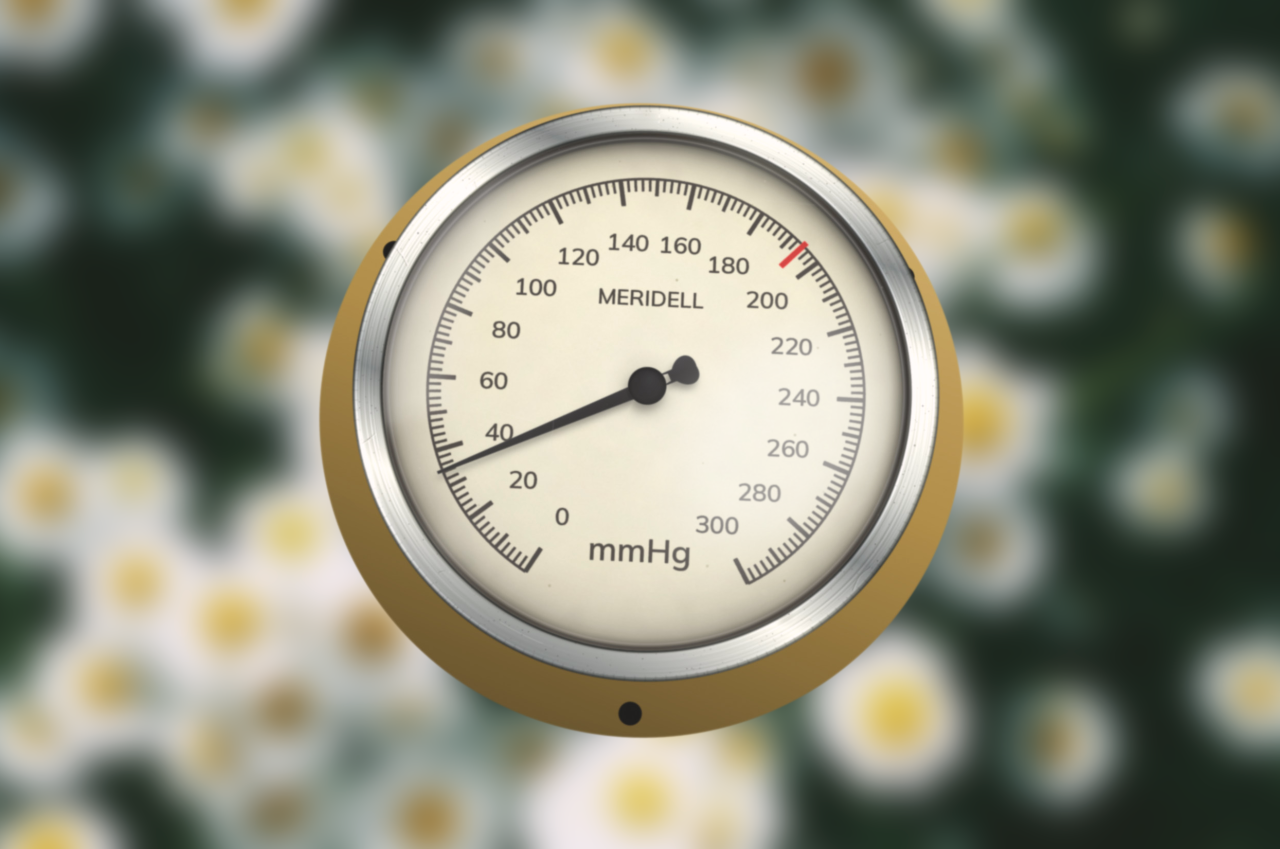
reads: 34mmHg
